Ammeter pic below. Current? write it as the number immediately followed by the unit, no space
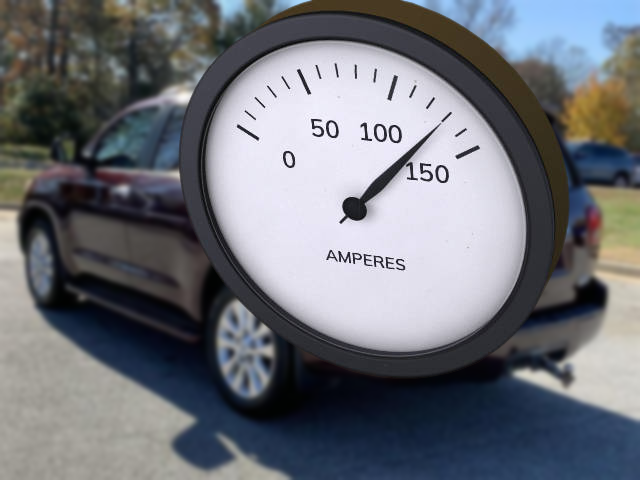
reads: 130A
